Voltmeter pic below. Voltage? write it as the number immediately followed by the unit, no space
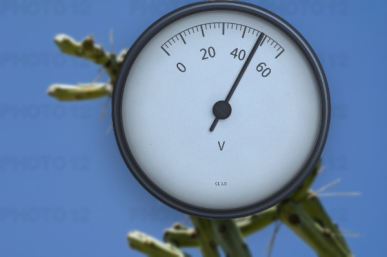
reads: 48V
